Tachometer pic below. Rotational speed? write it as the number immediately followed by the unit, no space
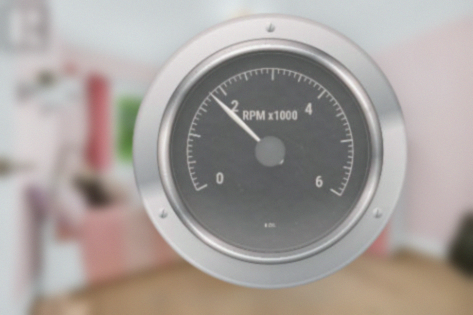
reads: 1800rpm
